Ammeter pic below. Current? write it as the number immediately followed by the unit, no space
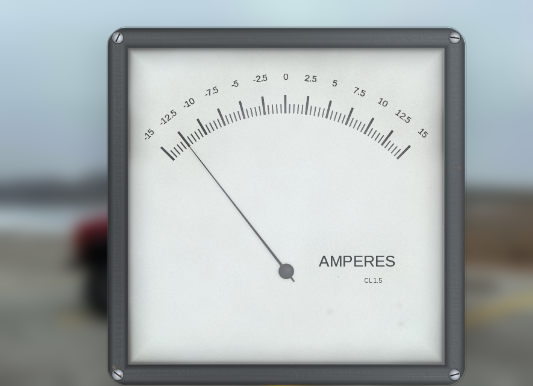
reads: -12.5A
